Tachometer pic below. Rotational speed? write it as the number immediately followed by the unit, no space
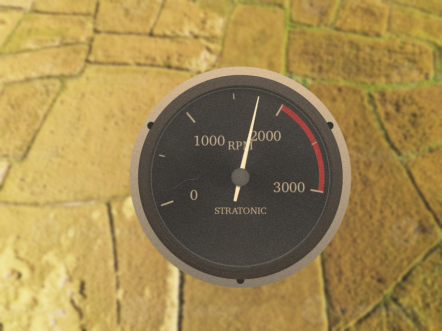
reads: 1750rpm
